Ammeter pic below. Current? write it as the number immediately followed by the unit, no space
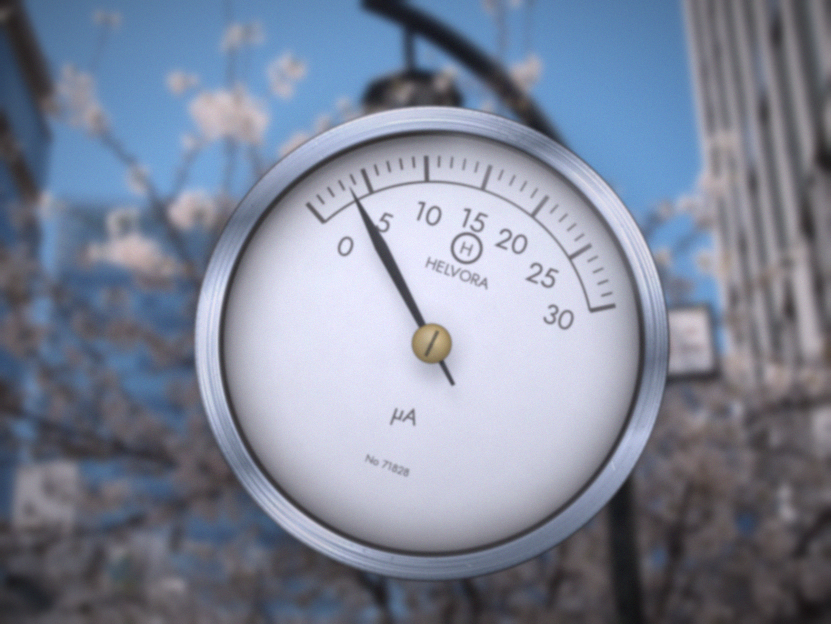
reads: 3.5µA
